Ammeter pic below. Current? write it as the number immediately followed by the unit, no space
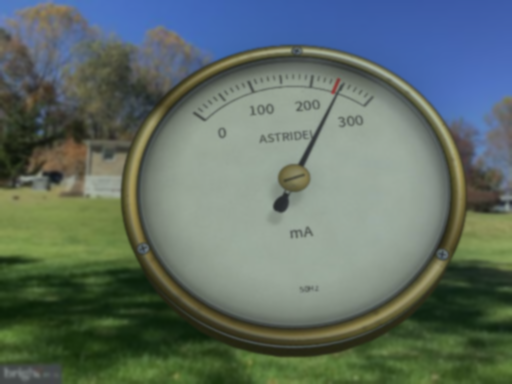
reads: 250mA
